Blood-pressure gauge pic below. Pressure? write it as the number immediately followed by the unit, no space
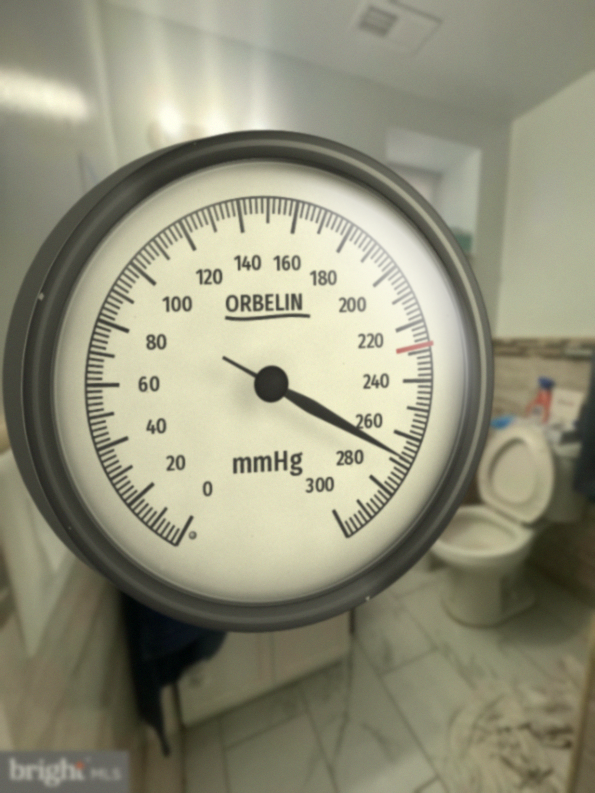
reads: 268mmHg
